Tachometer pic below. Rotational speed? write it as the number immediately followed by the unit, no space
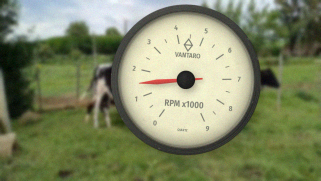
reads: 1500rpm
